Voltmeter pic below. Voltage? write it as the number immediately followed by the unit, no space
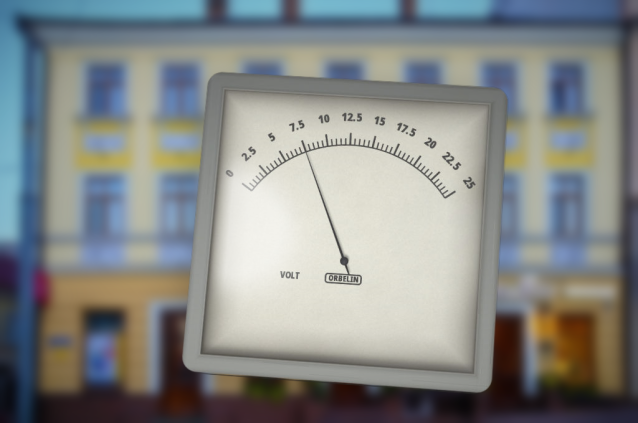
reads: 7.5V
